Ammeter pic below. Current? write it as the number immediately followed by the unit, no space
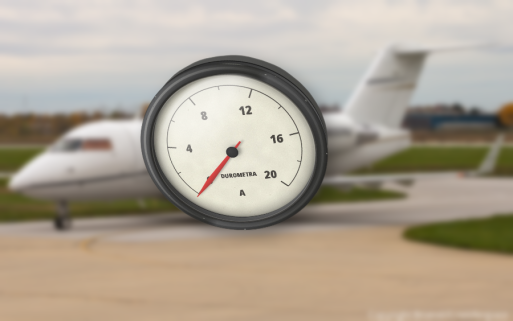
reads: 0A
